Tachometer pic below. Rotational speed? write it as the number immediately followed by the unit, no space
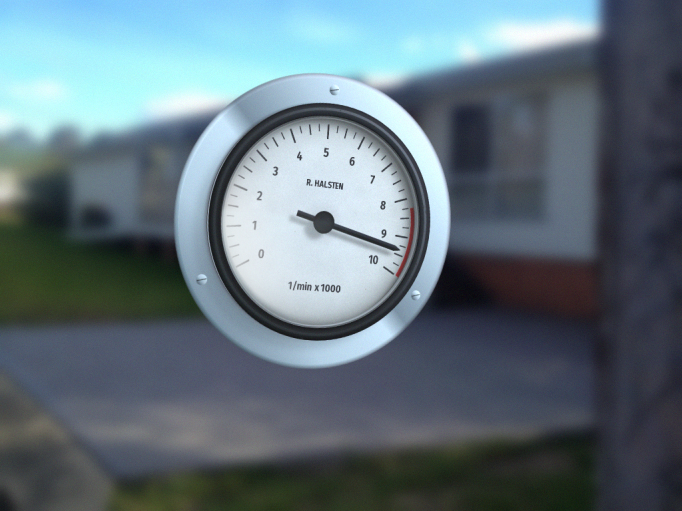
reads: 9375rpm
